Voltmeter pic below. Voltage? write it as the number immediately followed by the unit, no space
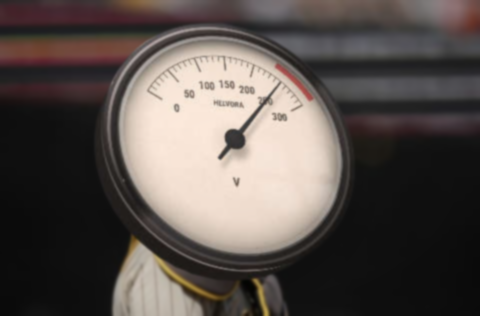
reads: 250V
